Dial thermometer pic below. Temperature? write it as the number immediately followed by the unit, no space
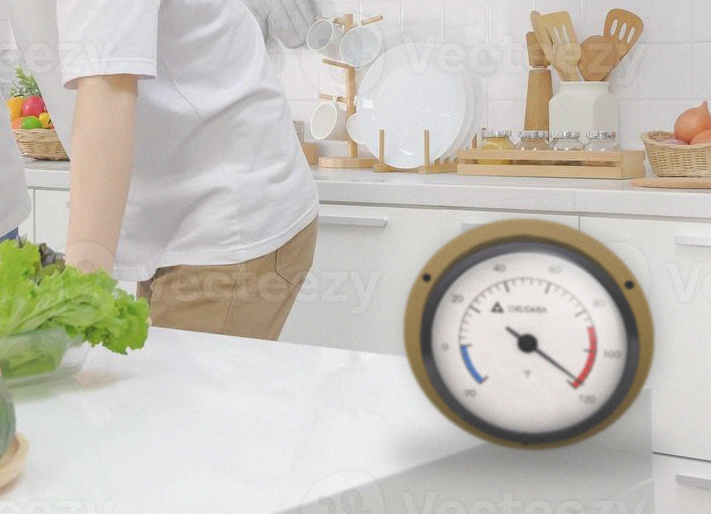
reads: 116°F
